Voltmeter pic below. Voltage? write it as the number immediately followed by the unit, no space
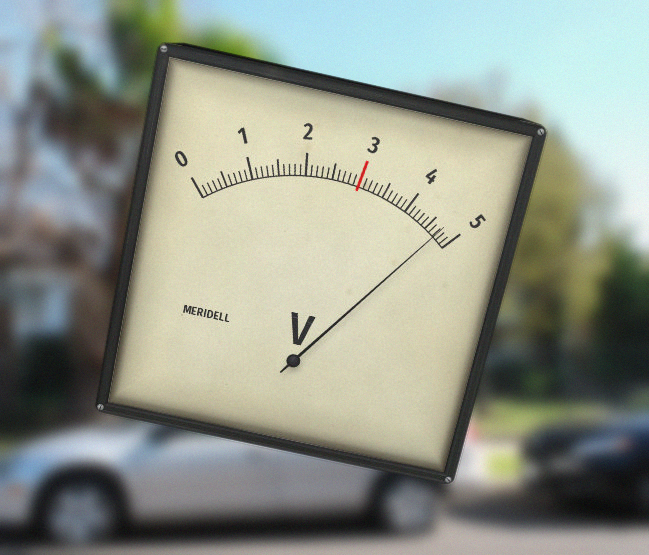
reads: 4.7V
